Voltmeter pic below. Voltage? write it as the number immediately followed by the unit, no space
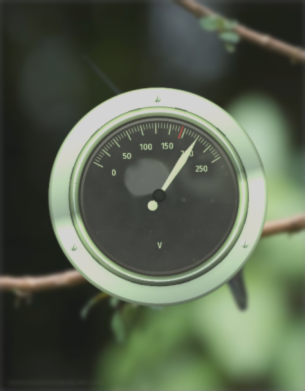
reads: 200V
